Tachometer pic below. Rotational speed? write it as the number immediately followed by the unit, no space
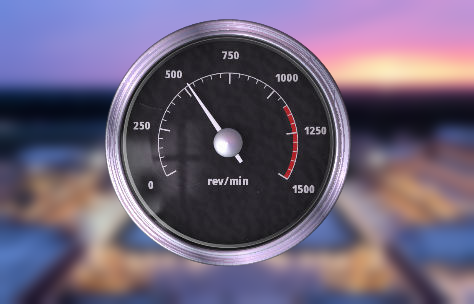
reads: 525rpm
